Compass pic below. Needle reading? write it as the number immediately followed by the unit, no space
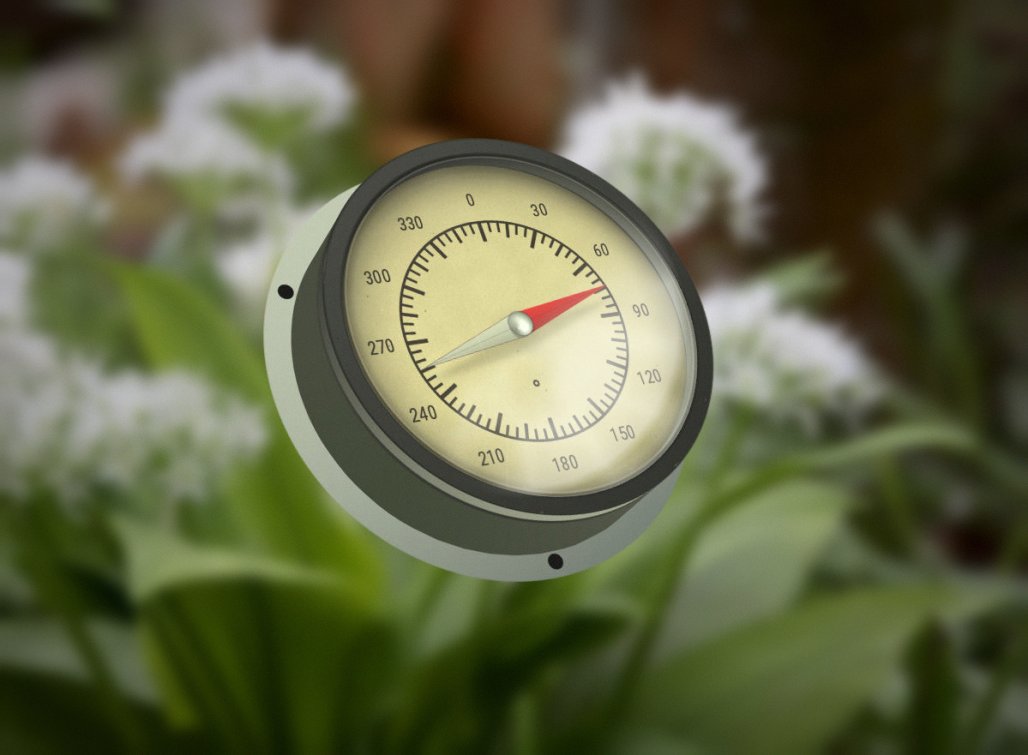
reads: 75°
